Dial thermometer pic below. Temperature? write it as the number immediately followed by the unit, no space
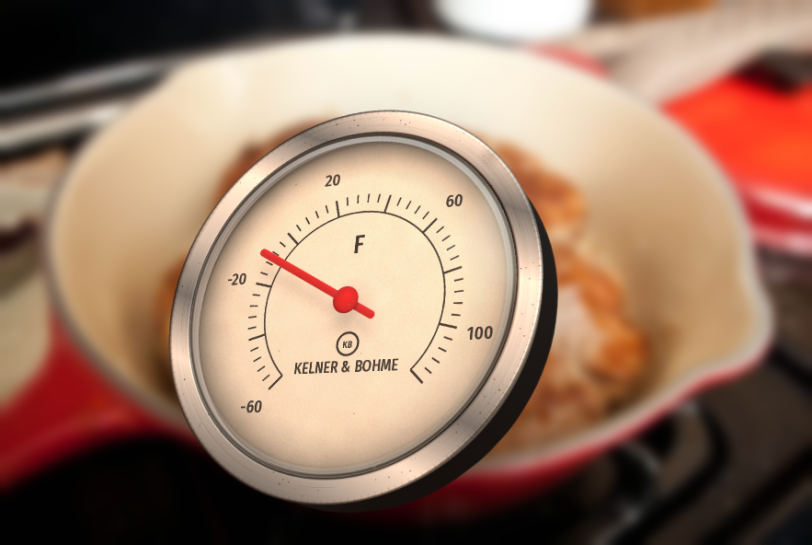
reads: -10°F
